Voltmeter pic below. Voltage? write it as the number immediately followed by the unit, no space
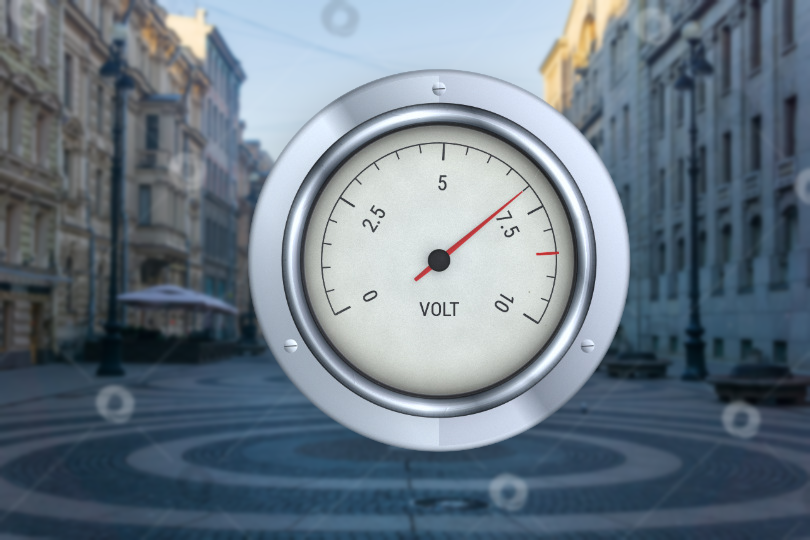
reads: 7V
